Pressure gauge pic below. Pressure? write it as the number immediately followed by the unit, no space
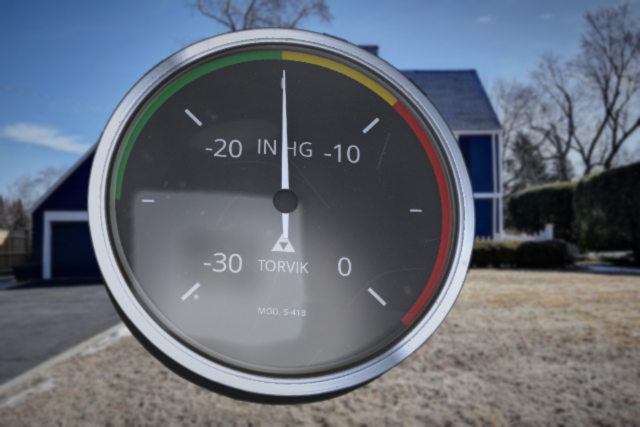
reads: -15inHg
